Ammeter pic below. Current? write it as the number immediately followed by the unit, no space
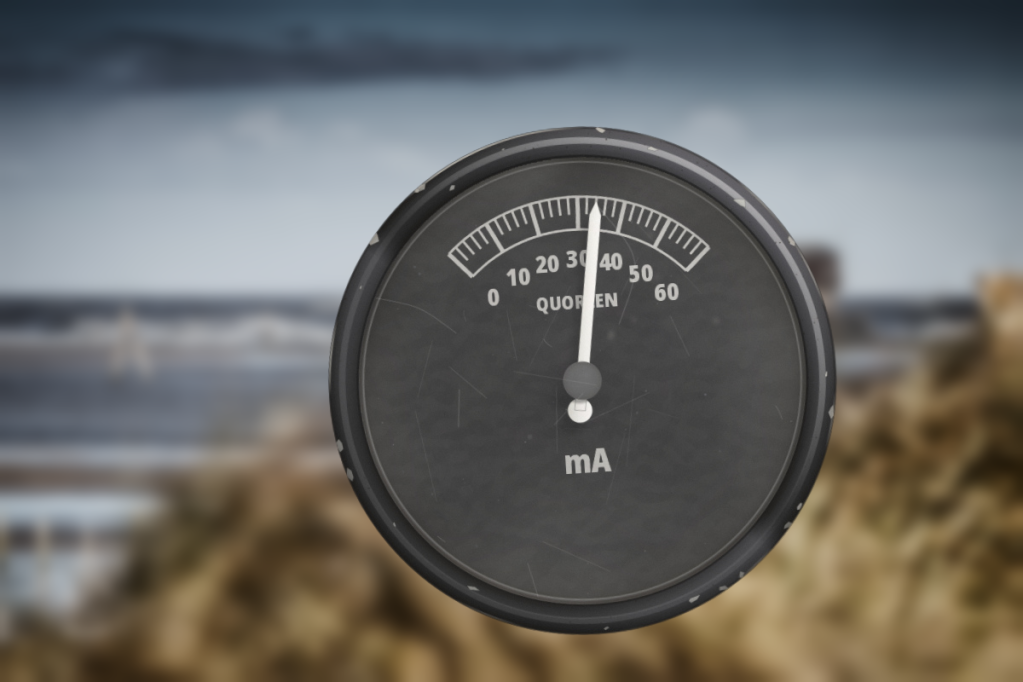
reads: 34mA
